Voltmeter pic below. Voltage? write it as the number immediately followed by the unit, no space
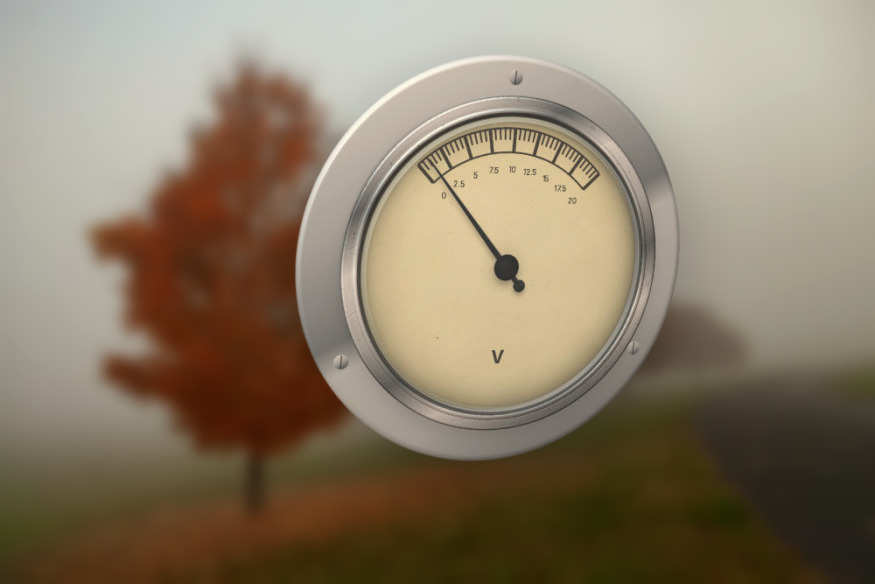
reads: 1V
